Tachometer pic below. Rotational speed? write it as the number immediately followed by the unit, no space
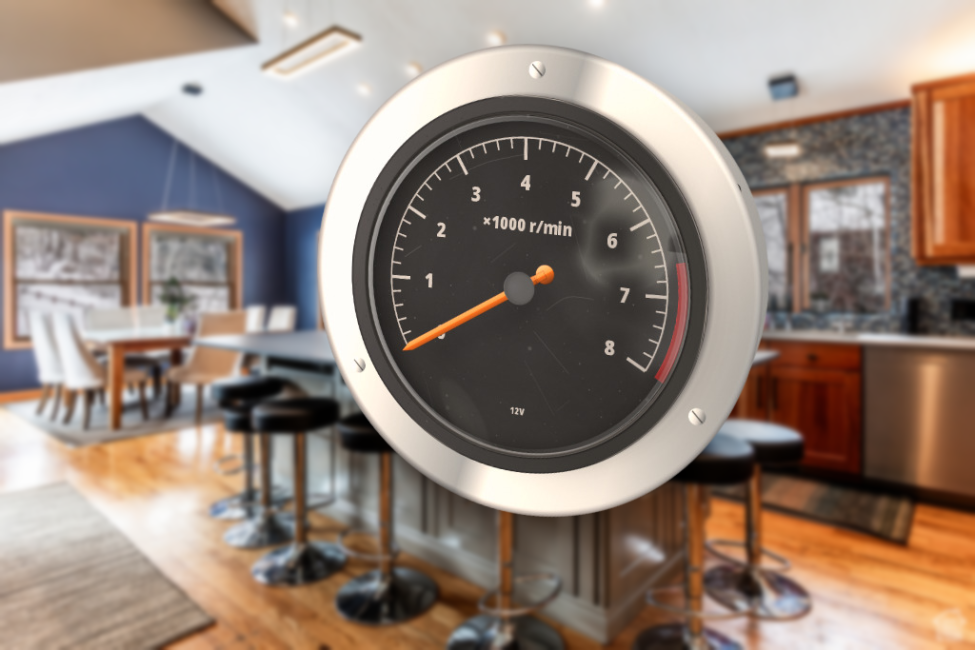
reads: 0rpm
